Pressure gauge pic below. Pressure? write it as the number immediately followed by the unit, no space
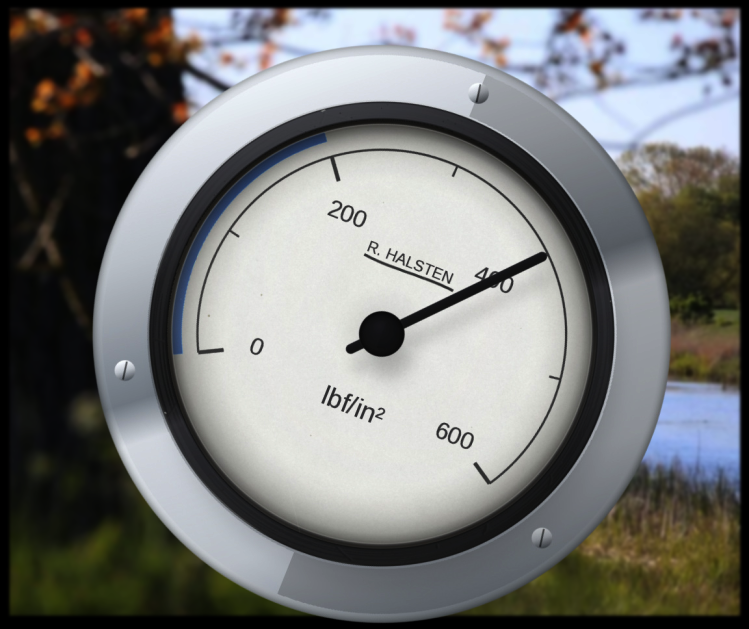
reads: 400psi
